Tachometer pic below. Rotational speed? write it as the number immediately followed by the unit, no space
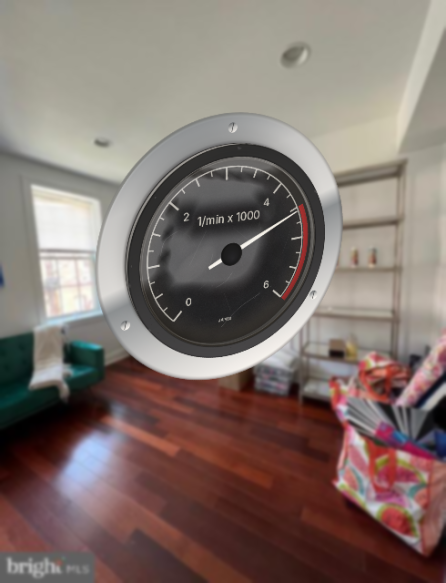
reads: 4500rpm
